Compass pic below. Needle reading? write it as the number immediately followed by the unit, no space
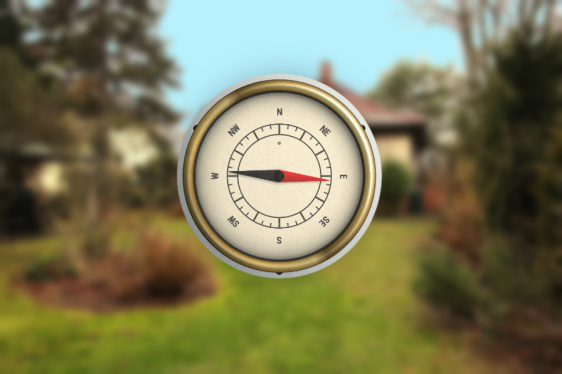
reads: 95°
